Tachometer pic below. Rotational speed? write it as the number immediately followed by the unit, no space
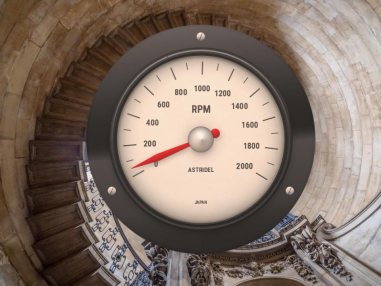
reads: 50rpm
